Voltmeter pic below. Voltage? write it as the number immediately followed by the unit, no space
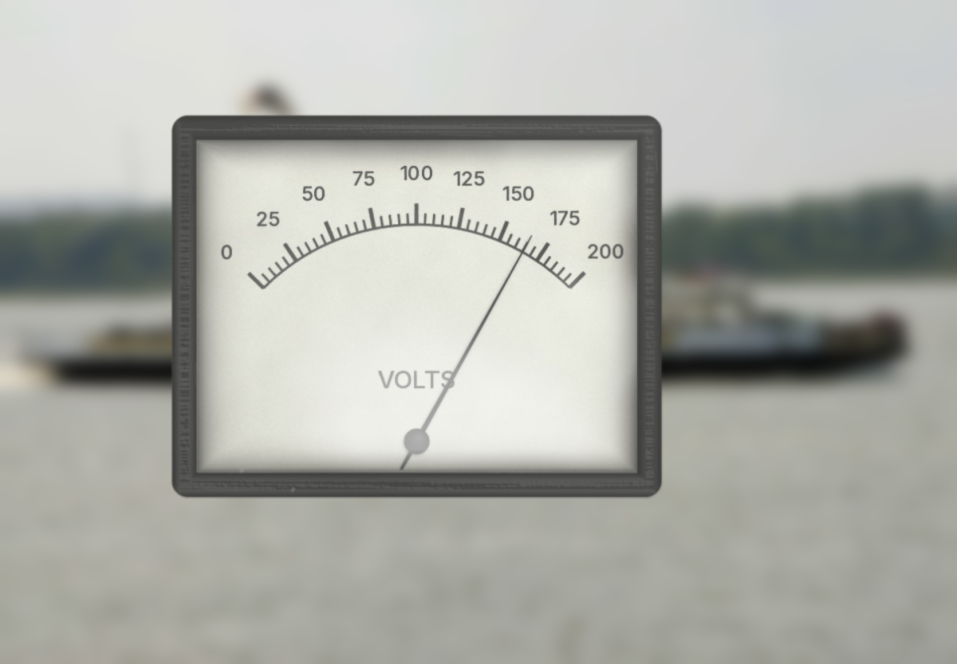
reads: 165V
